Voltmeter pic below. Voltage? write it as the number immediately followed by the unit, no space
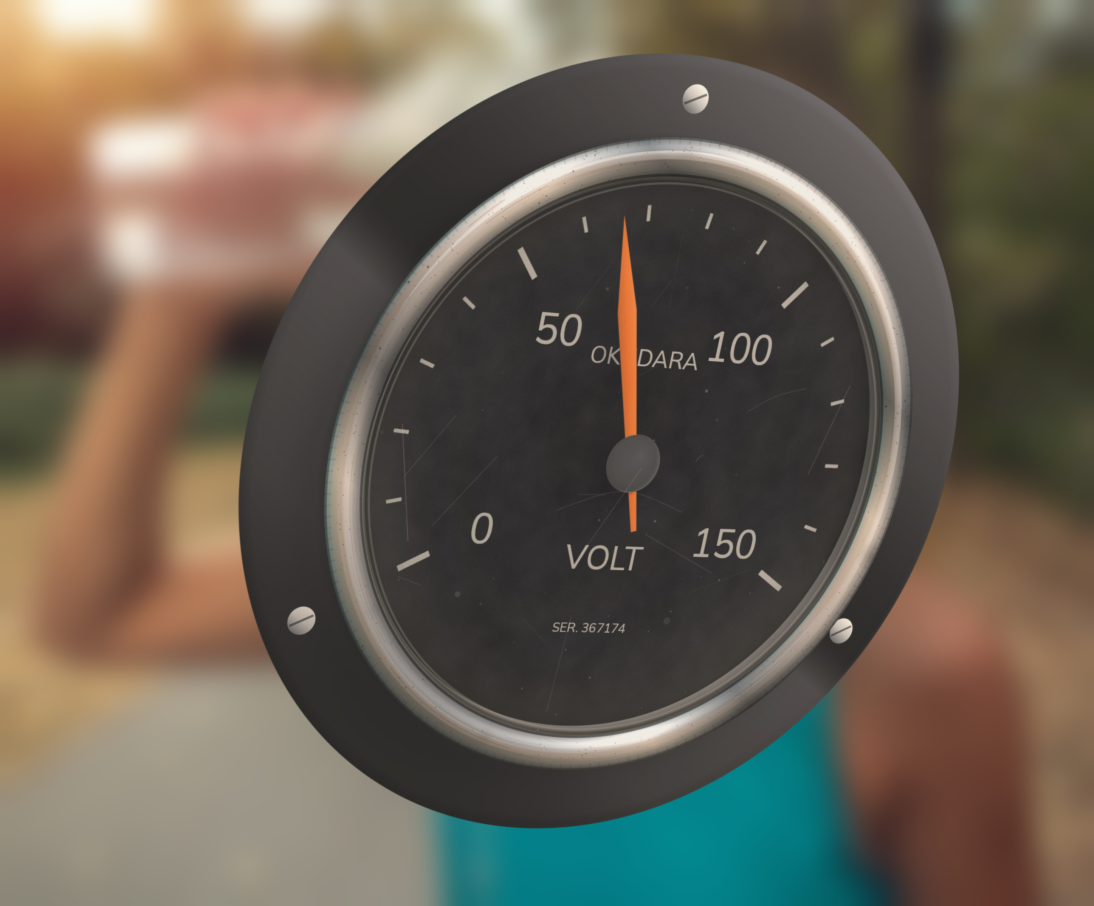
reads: 65V
